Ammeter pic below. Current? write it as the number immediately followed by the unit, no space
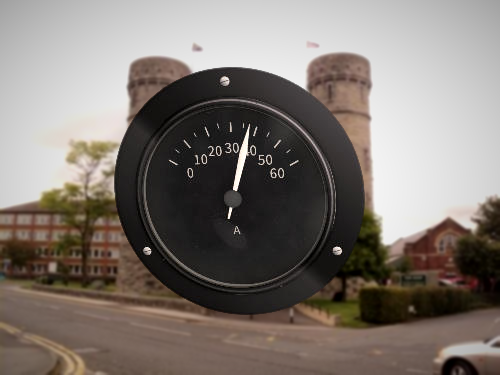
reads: 37.5A
